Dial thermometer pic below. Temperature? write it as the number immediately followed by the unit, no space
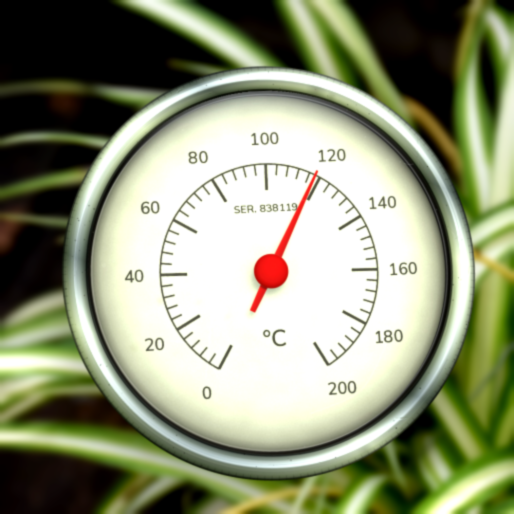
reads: 118°C
